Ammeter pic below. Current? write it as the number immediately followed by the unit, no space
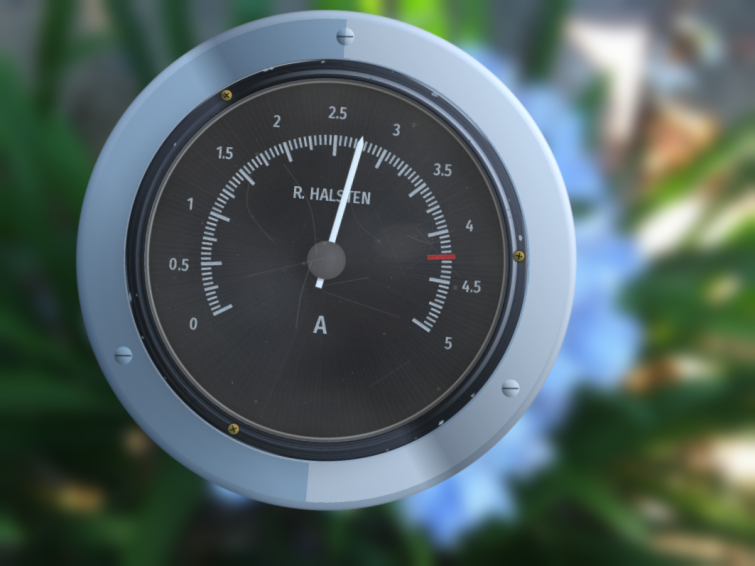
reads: 2.75A
